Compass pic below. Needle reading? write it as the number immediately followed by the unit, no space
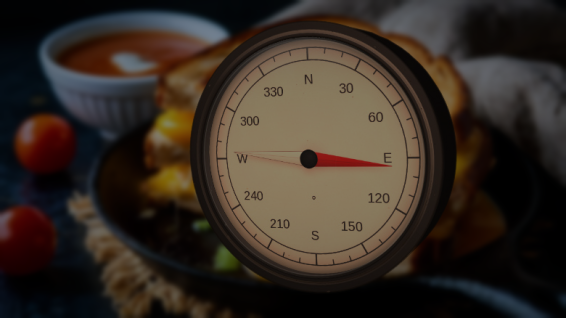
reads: 95°
